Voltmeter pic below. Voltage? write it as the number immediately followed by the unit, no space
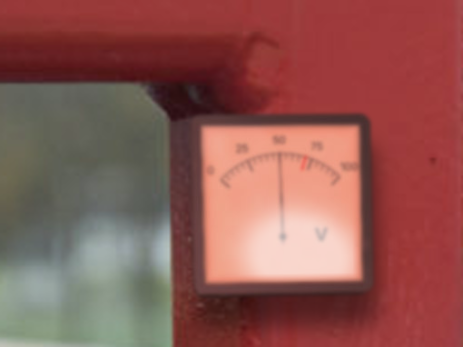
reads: 50V
